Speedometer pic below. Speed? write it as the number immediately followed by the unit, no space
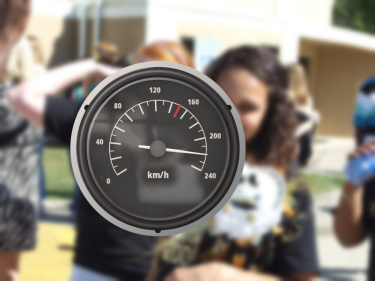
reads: 220km/h
